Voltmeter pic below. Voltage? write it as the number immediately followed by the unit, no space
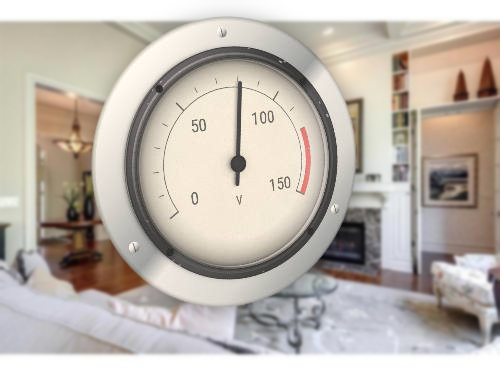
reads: 80V
